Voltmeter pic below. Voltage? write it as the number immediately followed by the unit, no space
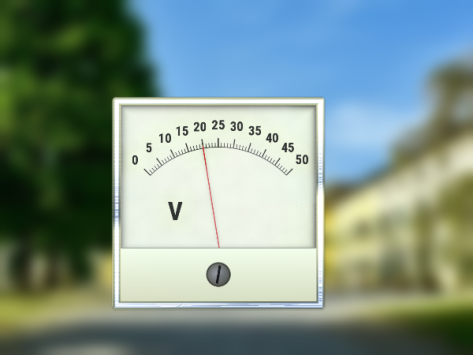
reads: 20V
